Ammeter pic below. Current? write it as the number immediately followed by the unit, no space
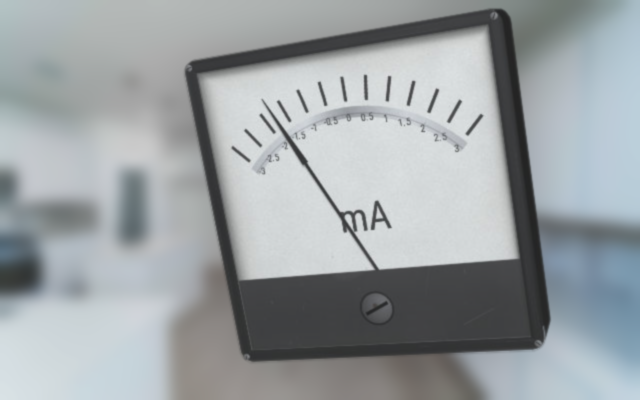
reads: -1.75mA
